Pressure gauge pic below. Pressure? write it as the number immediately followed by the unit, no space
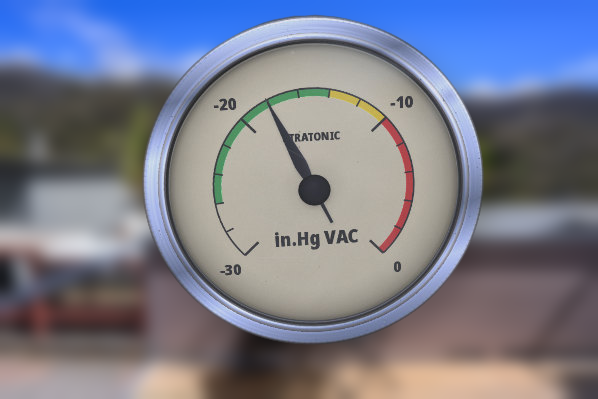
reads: -18inHg
